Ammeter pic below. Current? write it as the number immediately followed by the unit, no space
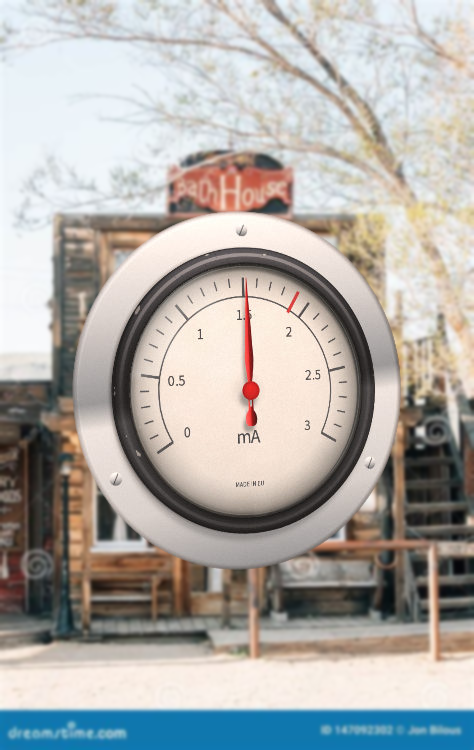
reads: 1.5mA
